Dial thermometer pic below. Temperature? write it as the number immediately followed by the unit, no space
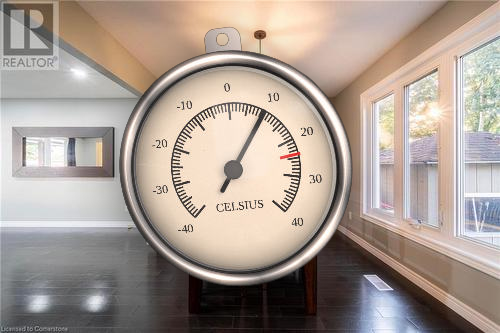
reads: 10°C
